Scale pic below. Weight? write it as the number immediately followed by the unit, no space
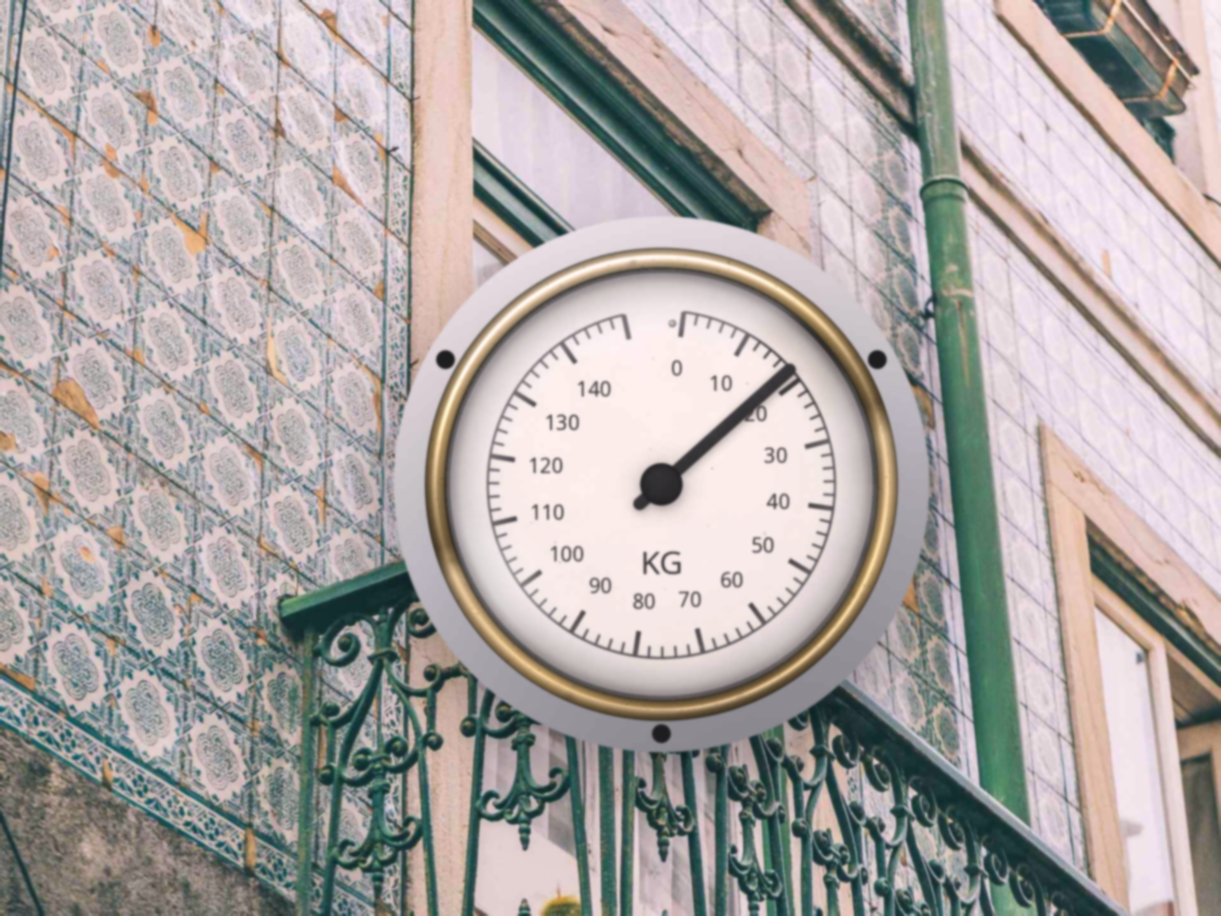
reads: 18kg
